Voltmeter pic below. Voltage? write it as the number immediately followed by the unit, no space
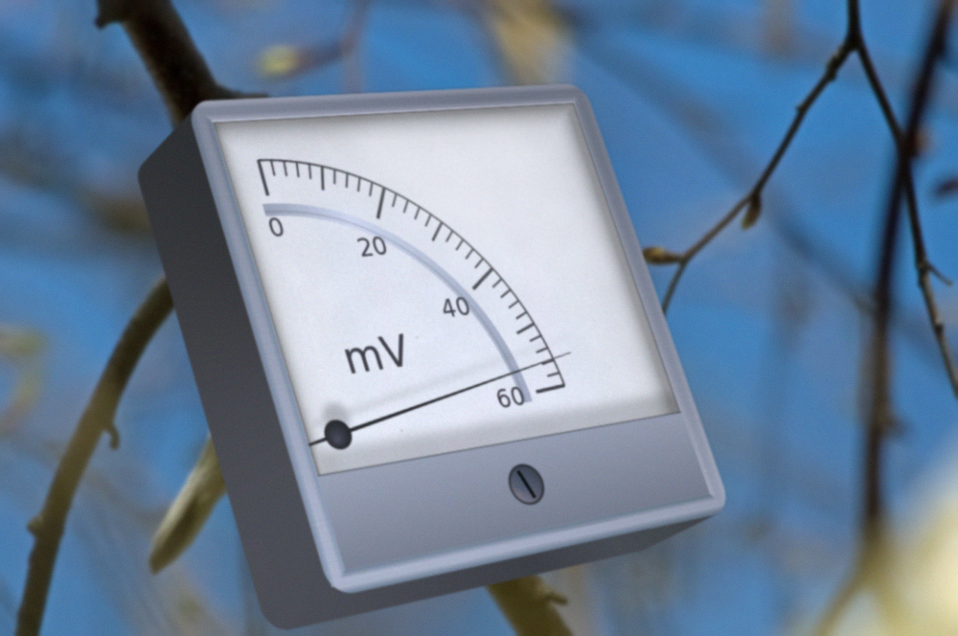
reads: 56mV
